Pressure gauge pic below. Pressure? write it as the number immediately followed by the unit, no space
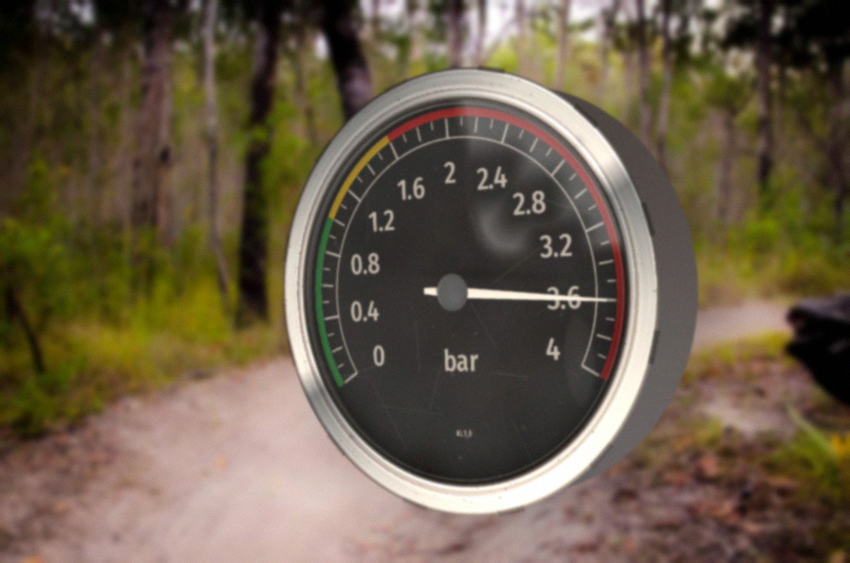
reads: 3.6bar
